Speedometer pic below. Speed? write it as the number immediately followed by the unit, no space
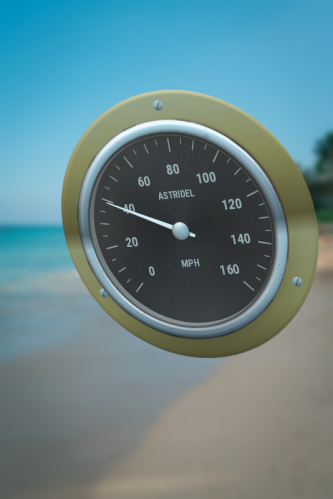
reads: 40mph
